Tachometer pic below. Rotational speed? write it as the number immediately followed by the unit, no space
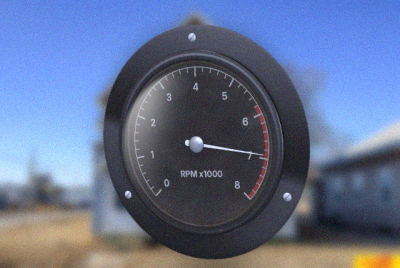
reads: 6900rpm
